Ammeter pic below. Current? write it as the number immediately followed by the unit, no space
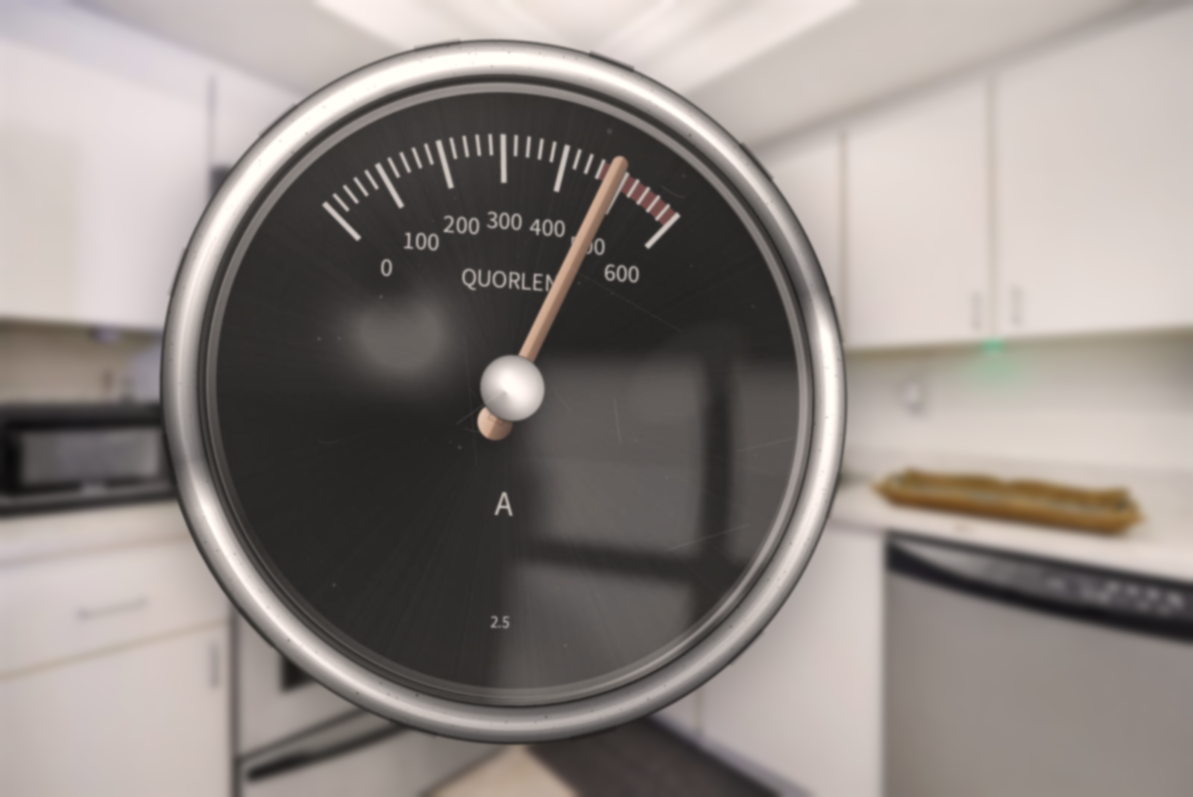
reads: 480A
